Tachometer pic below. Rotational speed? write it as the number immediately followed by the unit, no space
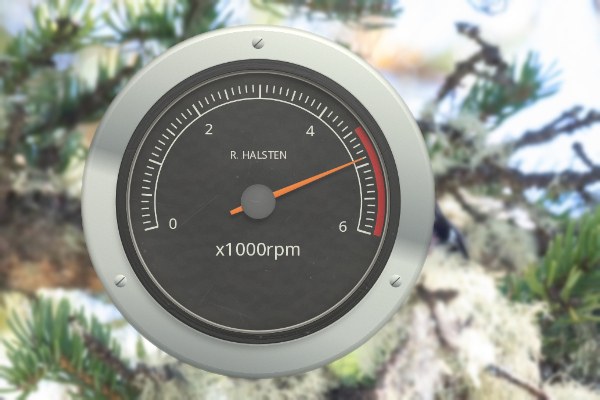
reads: 4900rpm
